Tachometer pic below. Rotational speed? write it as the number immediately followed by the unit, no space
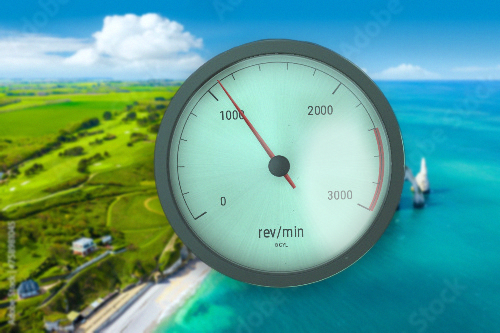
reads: 1100rpm
